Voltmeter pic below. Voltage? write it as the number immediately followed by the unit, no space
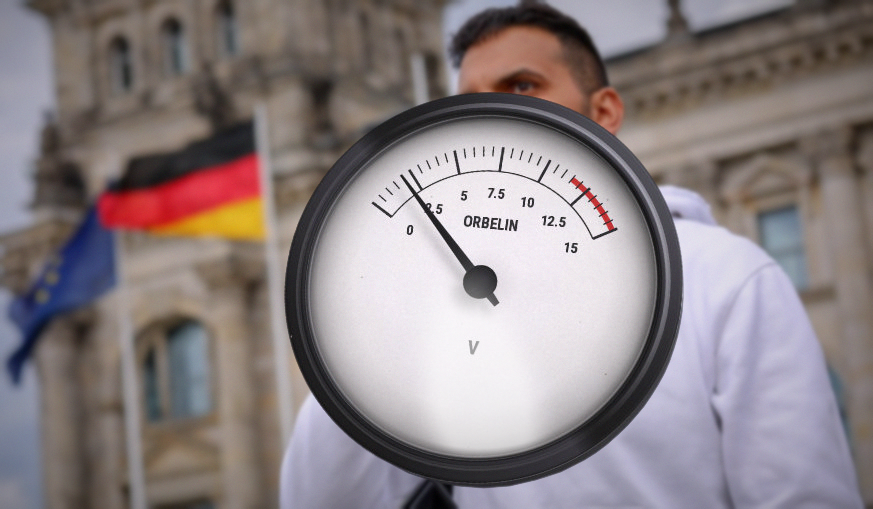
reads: 2V
